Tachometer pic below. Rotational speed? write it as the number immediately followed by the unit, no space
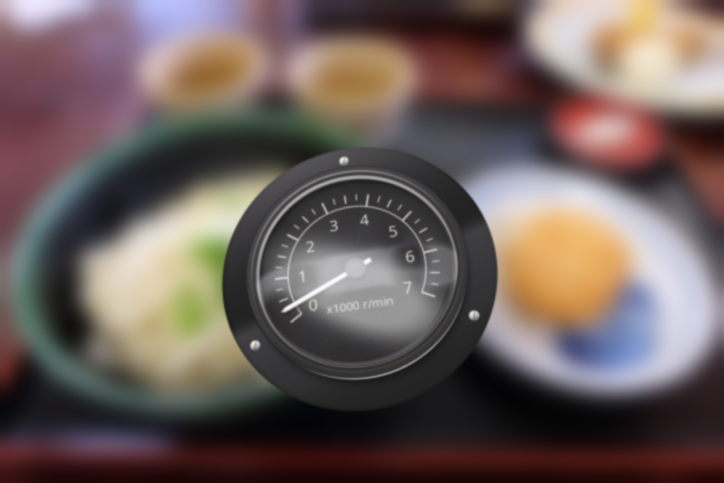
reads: 250rpm
